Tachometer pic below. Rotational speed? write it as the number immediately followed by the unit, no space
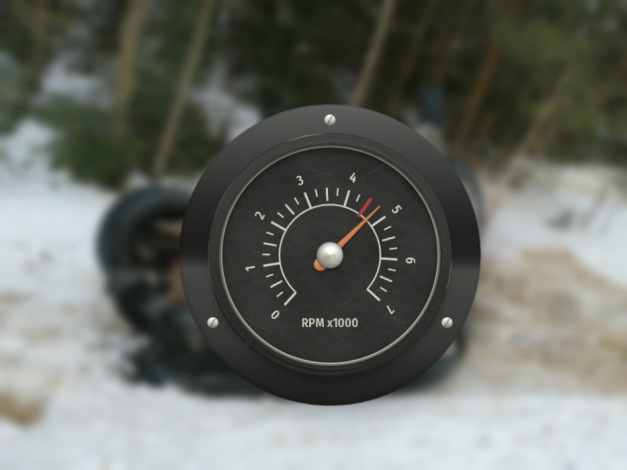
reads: 4750rpm
